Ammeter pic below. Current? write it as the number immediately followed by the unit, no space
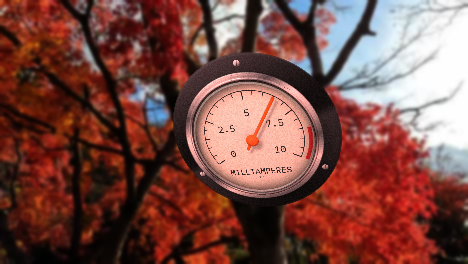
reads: 6.5mA
